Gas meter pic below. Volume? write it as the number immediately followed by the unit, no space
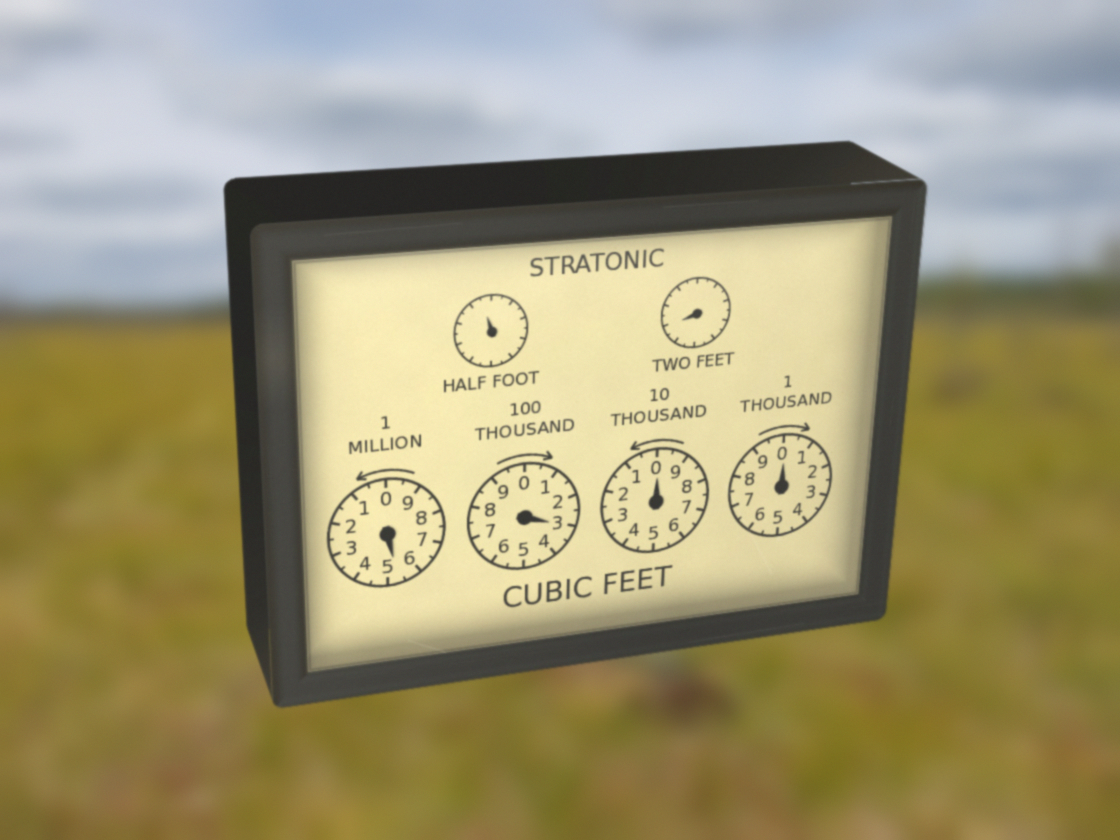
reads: 530000ft³
